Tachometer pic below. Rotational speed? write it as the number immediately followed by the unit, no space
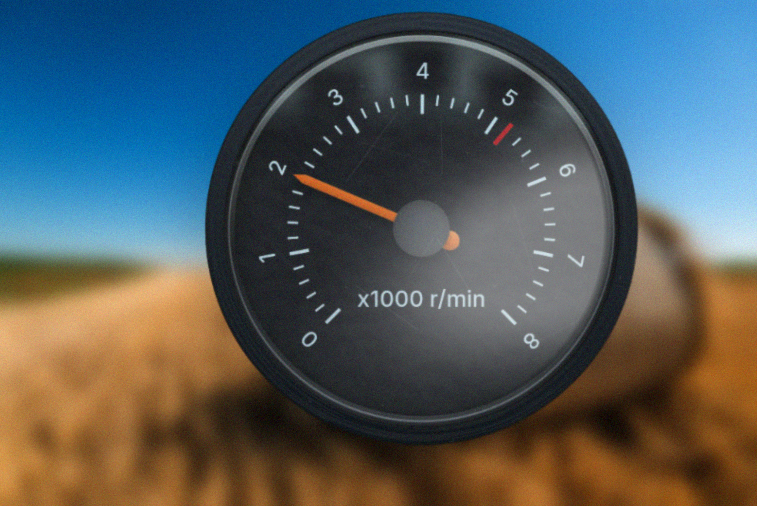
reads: 2000rpm
